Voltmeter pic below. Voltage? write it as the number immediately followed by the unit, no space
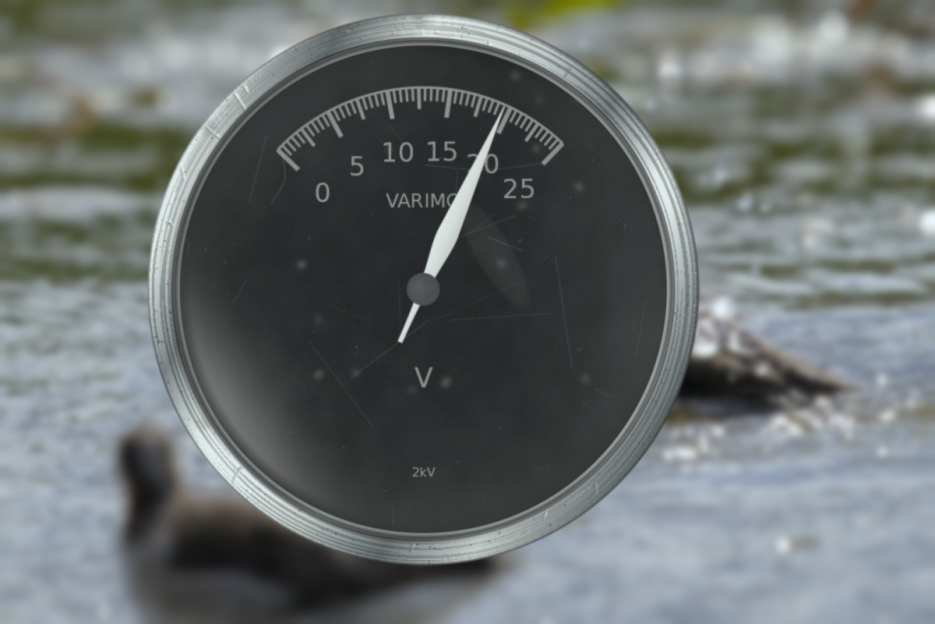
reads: 19.5V
